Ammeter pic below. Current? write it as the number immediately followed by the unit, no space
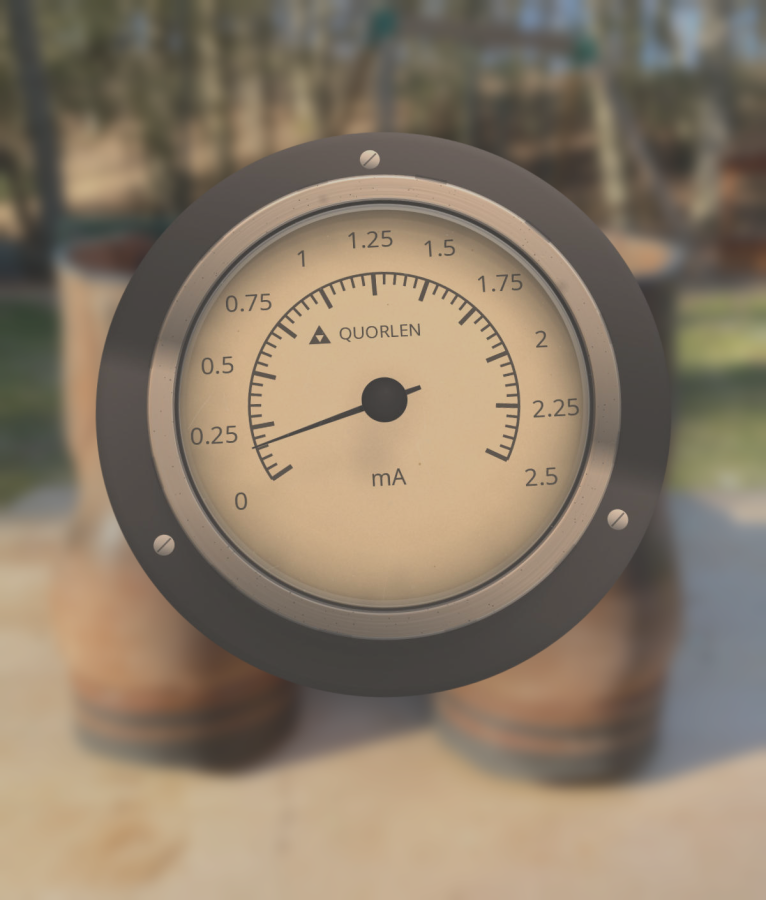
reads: 0.15mA
